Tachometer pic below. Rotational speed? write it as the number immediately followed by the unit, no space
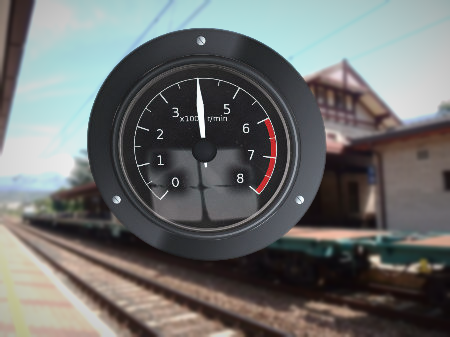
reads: 4000rpm
